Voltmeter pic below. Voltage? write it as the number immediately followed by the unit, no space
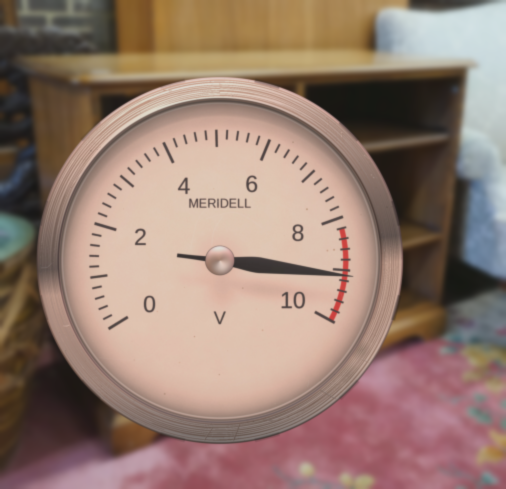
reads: 9.1V
